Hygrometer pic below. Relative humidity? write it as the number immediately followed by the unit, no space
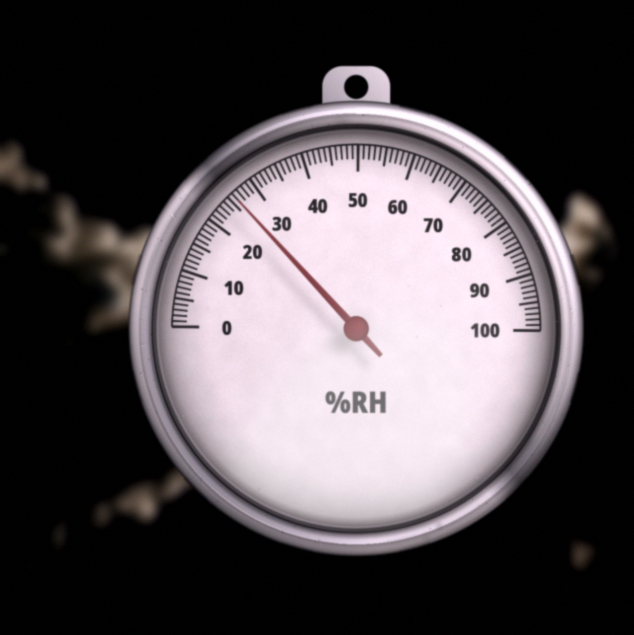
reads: 26%
